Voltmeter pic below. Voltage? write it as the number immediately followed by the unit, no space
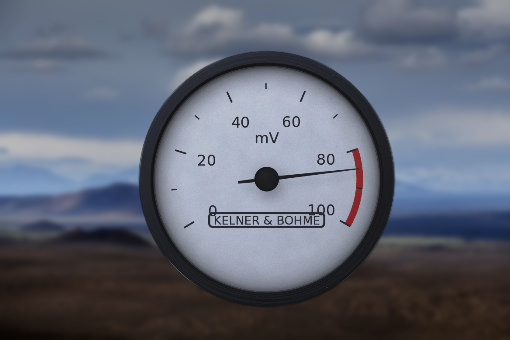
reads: 85mV
